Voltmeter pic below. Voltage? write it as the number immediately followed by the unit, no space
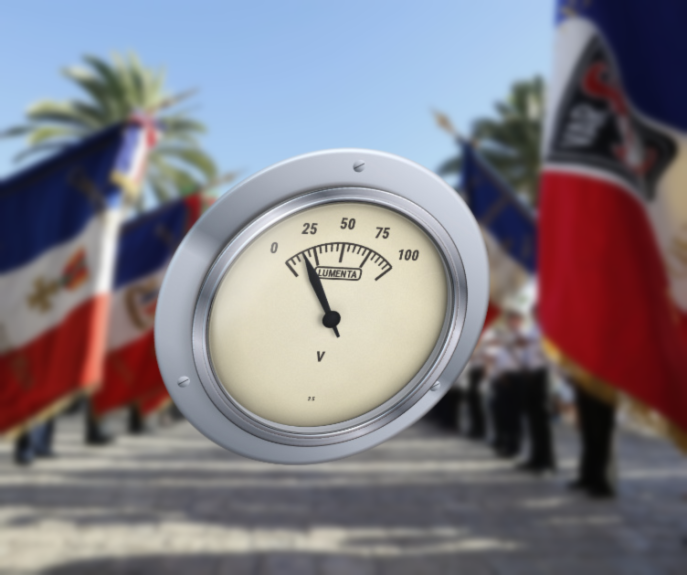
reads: 15V
